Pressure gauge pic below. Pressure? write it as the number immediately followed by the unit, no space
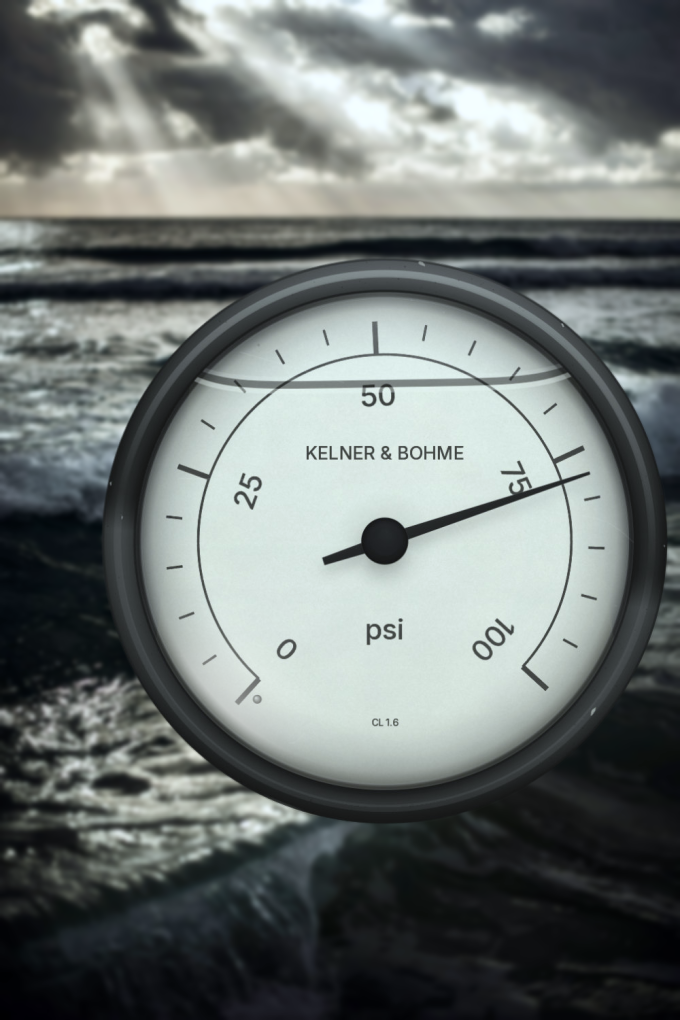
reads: 77.5psi
